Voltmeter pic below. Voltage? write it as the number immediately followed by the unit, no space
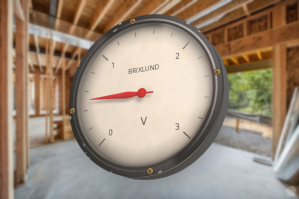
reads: 0.5V
